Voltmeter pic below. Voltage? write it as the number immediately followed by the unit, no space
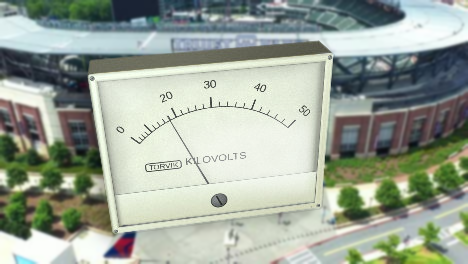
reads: 18kV
